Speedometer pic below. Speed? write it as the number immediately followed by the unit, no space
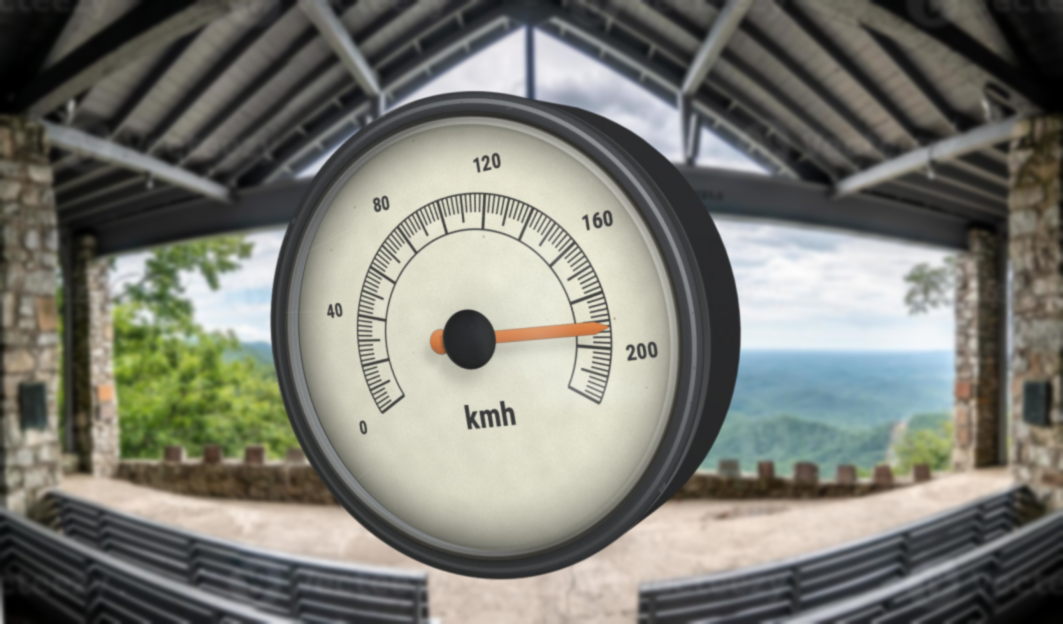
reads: 192km/h
